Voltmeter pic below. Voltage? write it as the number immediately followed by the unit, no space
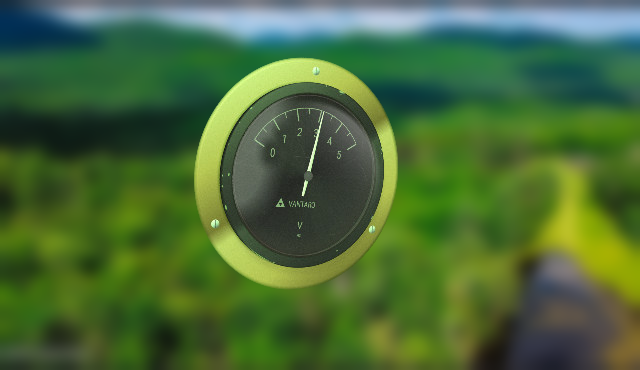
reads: 3V
